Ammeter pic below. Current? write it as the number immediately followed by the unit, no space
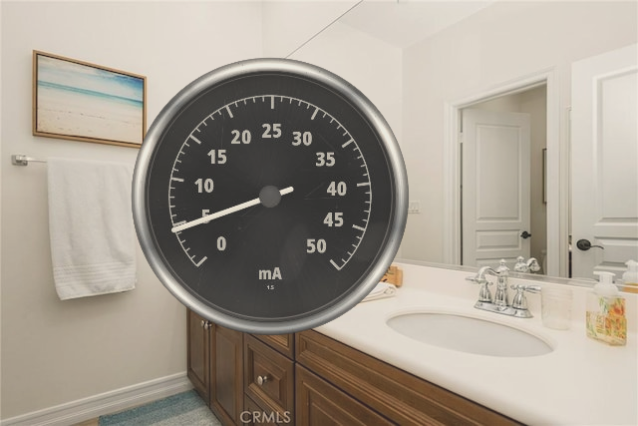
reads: 4.5mA
